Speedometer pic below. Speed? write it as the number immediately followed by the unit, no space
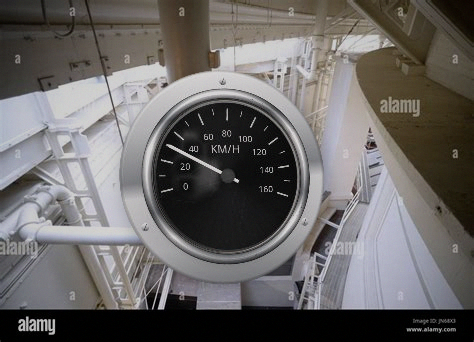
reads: 30km/h
